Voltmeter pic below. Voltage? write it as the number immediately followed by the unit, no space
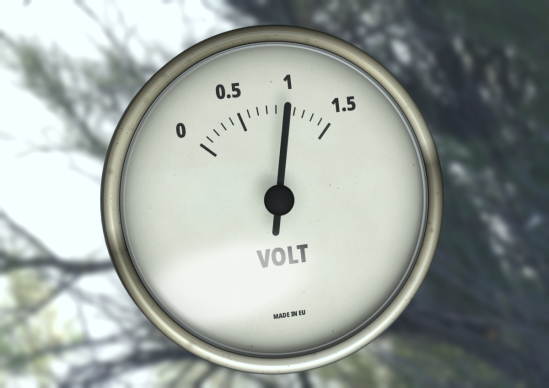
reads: 1V
